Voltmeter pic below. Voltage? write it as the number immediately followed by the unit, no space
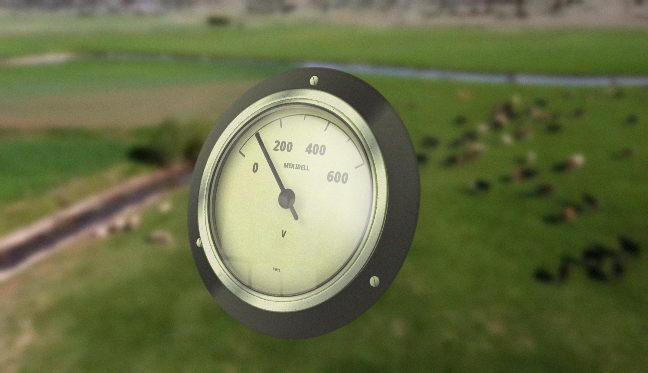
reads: 100V
